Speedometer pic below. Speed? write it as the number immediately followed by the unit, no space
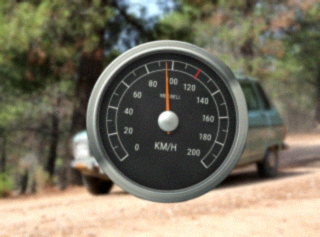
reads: 95km/h
